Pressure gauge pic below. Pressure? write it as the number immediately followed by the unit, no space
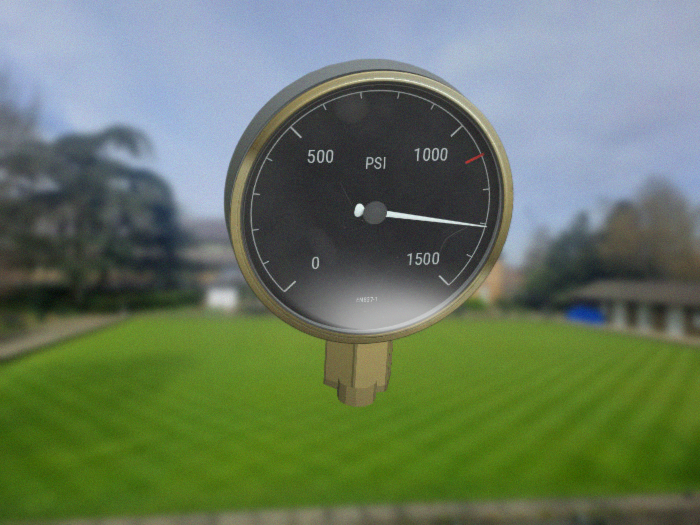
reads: 1300psi
